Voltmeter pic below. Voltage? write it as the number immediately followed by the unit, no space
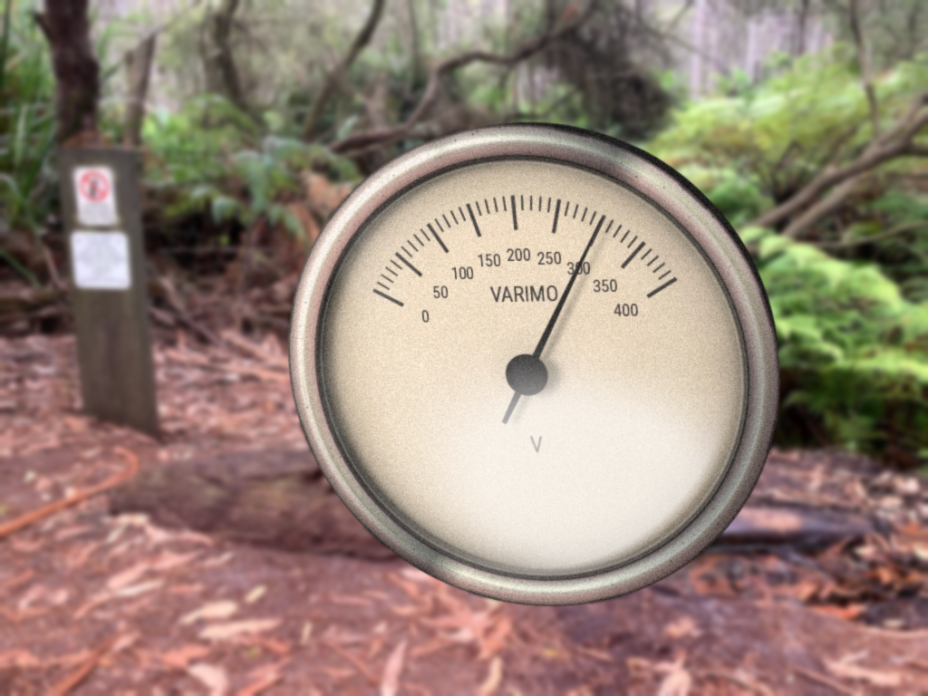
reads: 300V
